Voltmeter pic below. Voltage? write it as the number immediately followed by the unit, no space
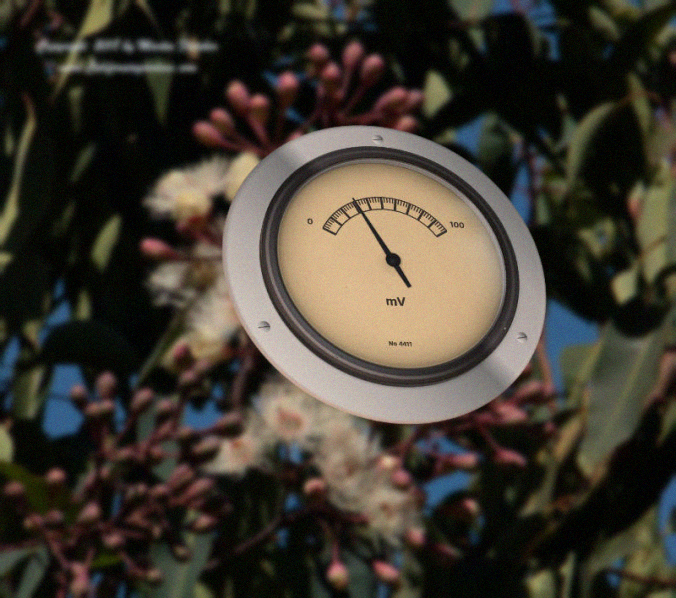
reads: 30mV
